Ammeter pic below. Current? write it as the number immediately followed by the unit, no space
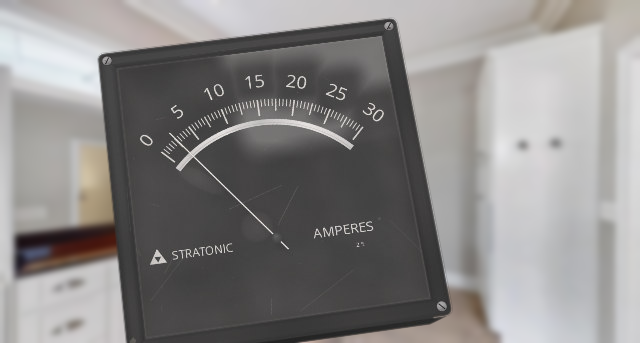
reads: 2.5A
